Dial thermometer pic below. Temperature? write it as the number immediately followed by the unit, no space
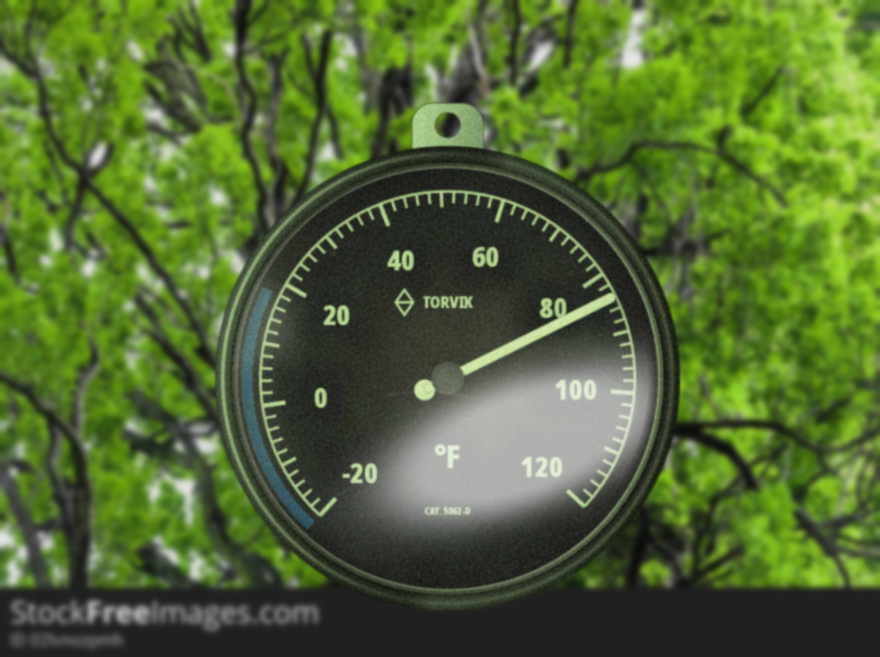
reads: 84°F
